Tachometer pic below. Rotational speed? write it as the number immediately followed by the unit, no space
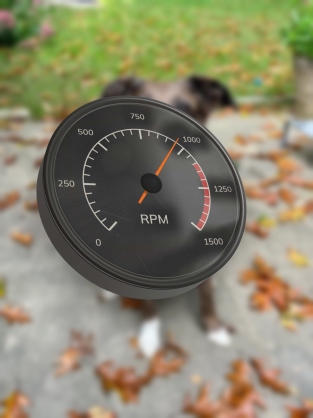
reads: 950rpm
